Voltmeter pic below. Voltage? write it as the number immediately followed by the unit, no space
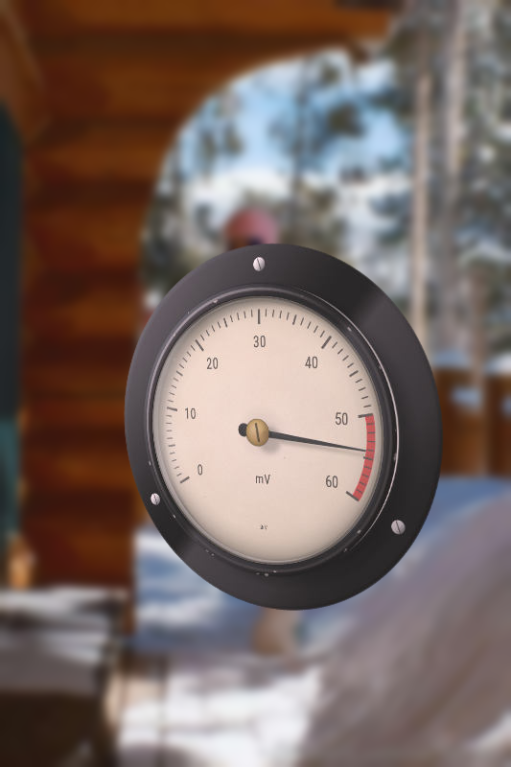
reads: 54mV
